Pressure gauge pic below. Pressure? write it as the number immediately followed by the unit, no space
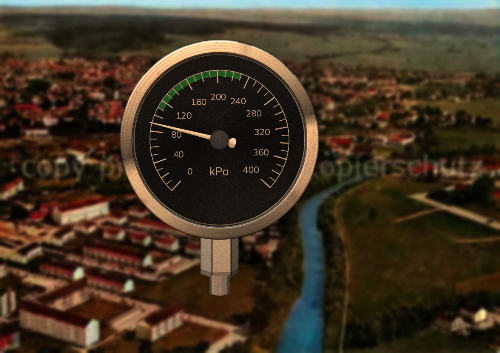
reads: 90kPa
